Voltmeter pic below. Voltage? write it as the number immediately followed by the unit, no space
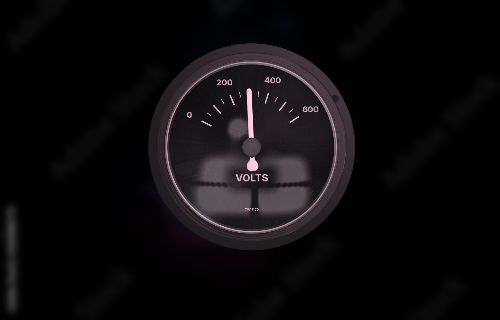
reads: 300V
